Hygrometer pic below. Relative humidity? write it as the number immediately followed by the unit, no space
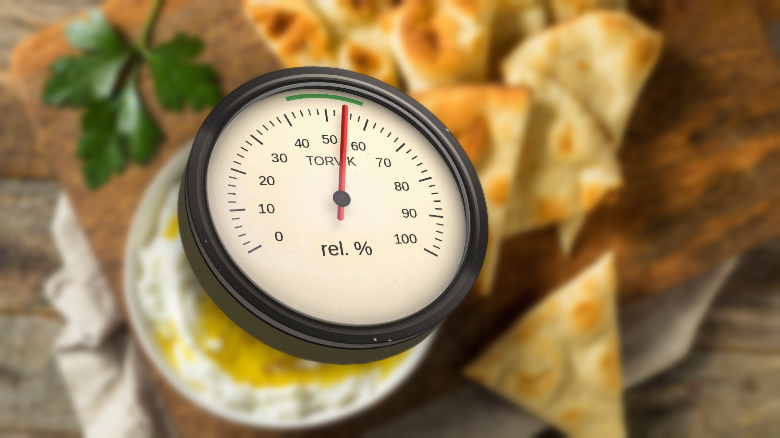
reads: 54%
